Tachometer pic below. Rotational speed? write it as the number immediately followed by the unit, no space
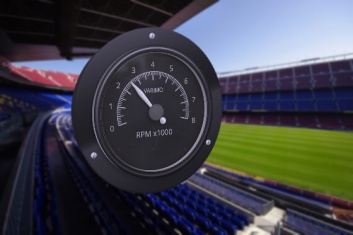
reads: 2500rpm
